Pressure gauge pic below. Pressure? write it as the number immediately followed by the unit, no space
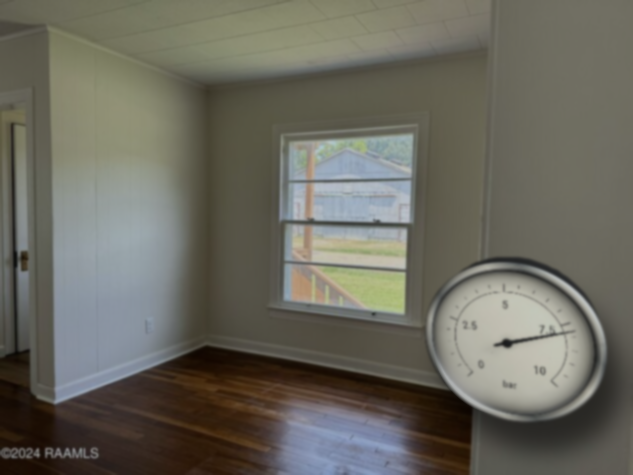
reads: 7.75bar
